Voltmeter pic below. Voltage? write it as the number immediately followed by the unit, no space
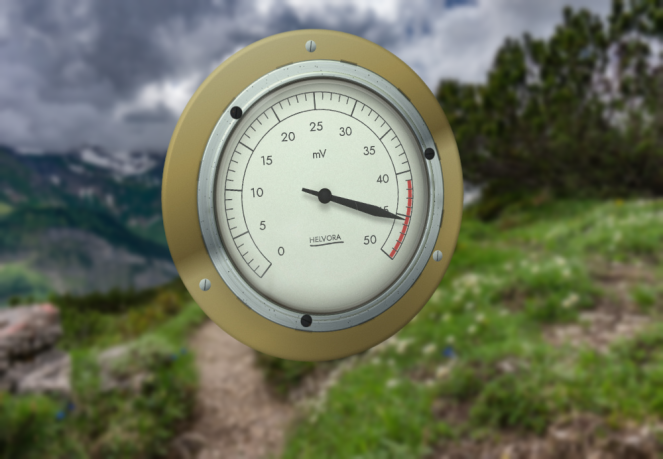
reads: 45.5mV
